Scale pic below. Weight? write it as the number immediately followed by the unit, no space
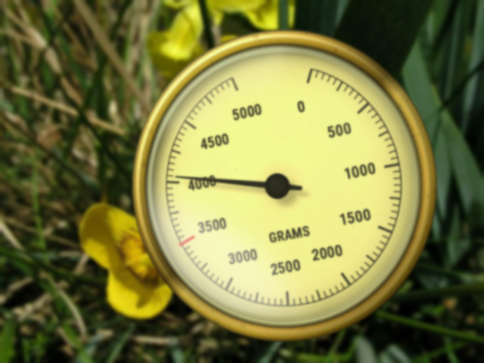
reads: 4050g
